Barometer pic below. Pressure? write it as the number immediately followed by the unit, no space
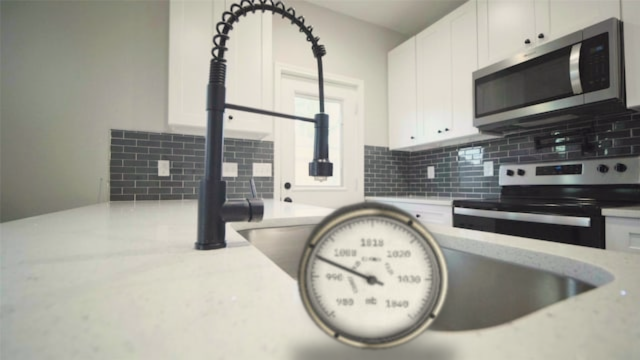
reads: 995mbar
